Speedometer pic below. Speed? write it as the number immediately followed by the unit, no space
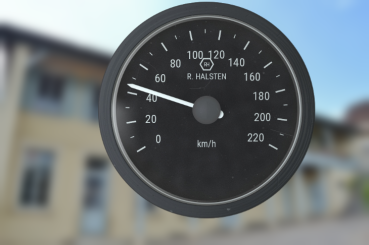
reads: 45km/h
